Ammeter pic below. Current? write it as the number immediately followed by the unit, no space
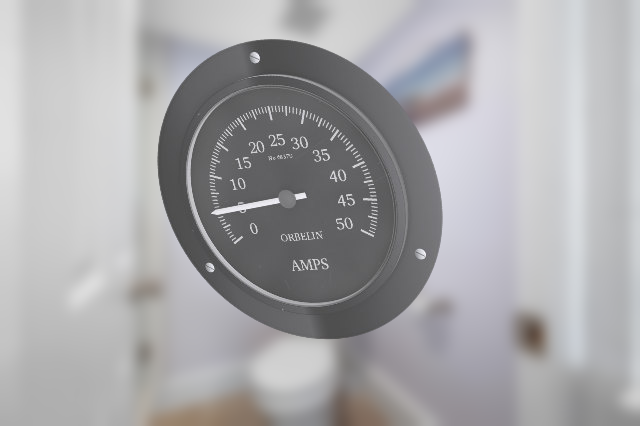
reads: 5A
